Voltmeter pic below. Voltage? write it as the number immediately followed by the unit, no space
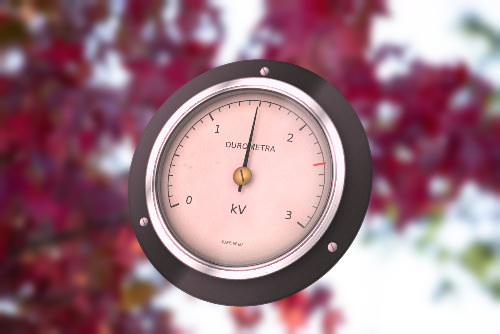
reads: 1.5kV
